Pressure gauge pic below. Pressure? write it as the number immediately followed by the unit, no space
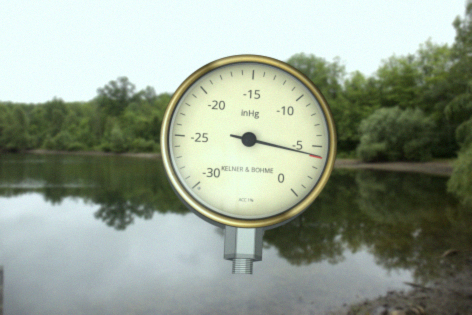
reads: -4inHg
